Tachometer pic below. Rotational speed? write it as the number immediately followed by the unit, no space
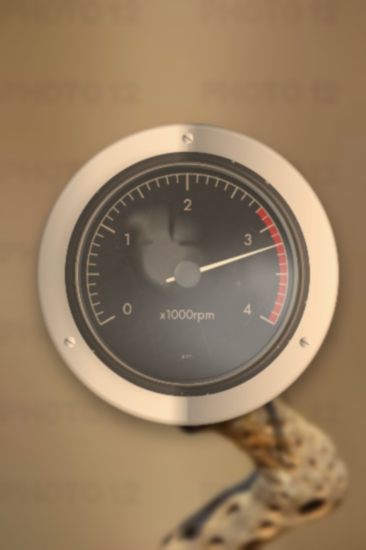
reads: 3200rpm
